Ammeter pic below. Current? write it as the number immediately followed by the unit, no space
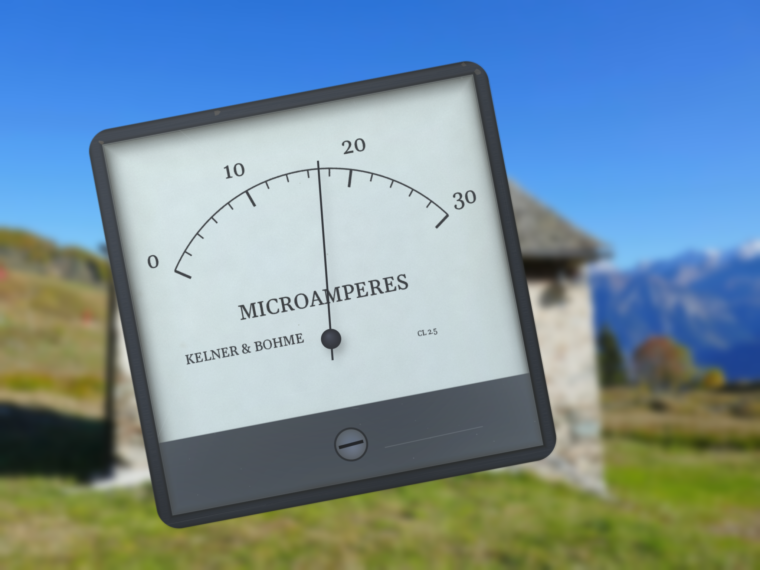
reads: 17µA
